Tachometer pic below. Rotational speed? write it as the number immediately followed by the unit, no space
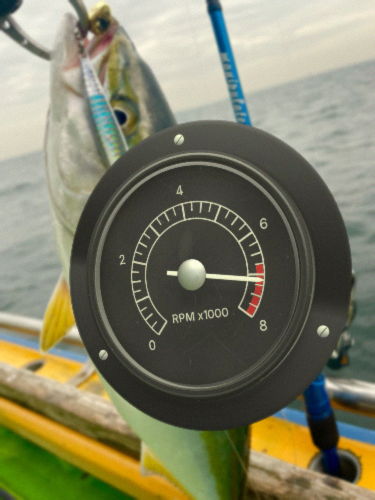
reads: 7125rpm
